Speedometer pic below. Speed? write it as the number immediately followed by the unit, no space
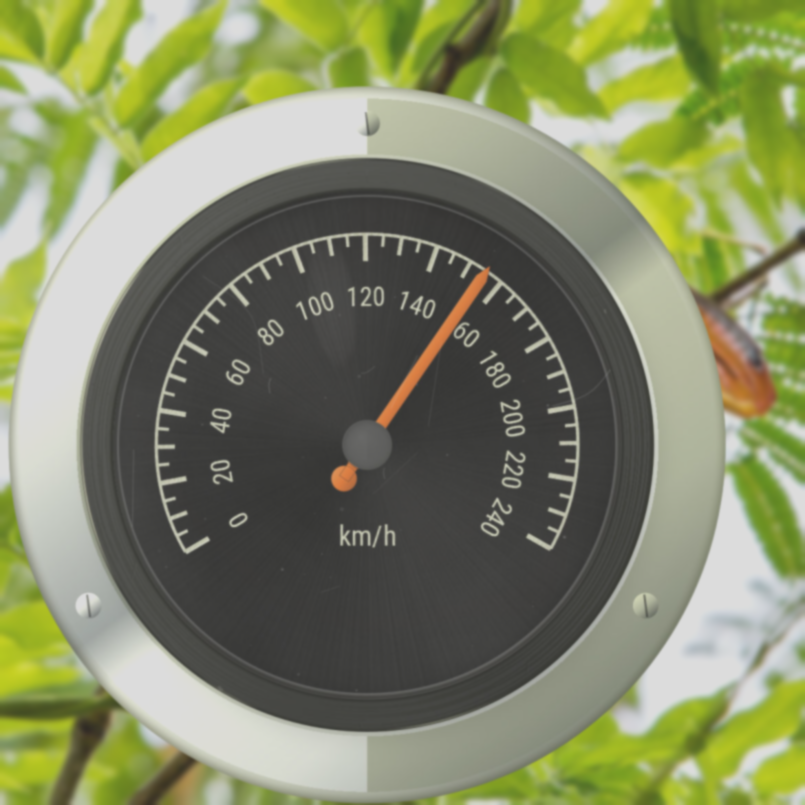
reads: 155km/h
